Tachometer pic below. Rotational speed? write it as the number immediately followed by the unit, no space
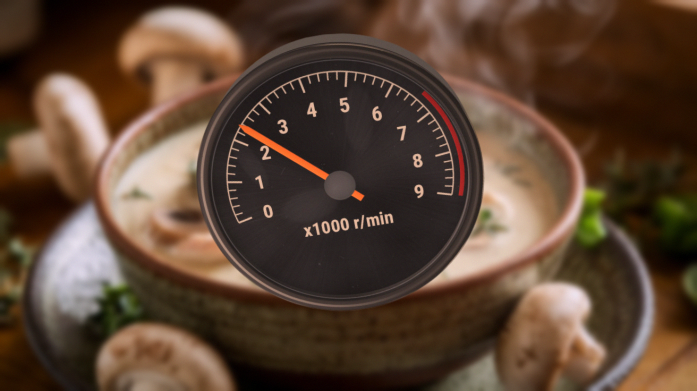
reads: 2400rpm
